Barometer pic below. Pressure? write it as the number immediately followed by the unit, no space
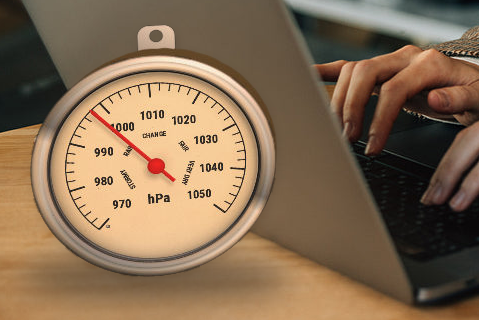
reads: 998hPa
